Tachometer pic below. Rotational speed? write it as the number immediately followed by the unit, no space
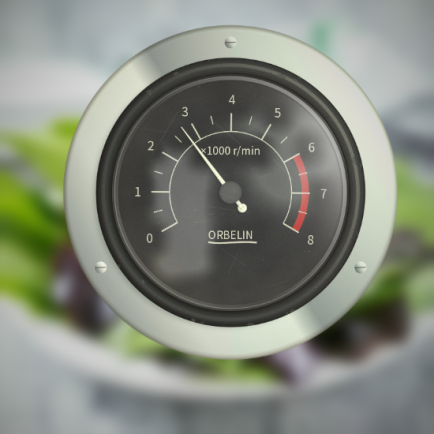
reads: 2750rpm
